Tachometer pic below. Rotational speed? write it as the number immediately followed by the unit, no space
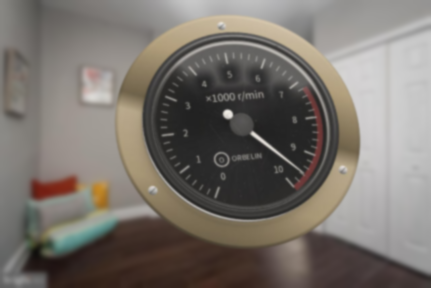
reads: 9600rpm
